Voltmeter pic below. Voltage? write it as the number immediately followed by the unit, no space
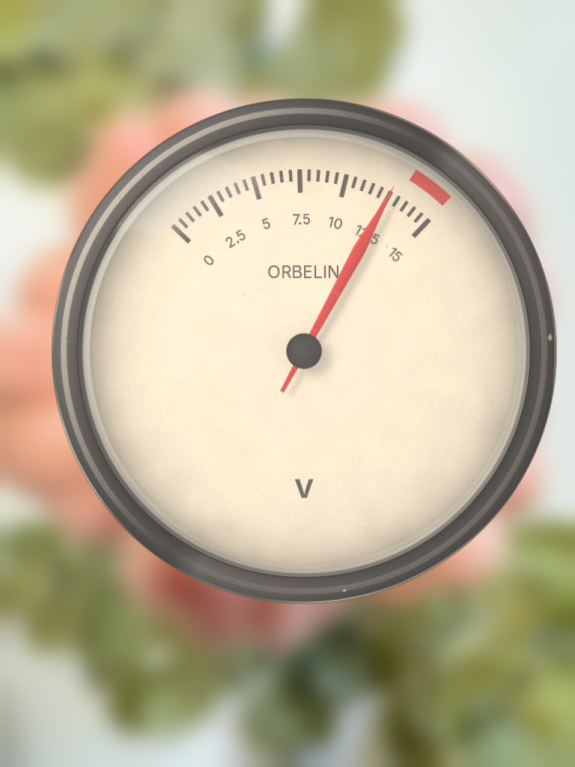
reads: 12.5V
